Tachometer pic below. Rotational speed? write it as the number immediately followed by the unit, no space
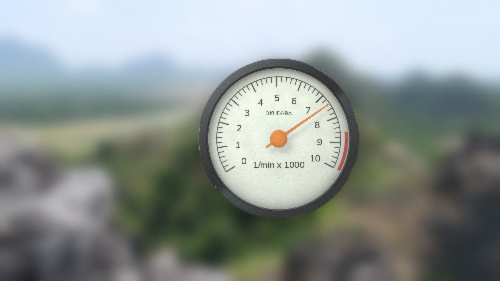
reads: 7400rpm
